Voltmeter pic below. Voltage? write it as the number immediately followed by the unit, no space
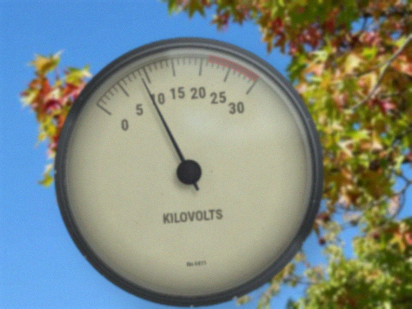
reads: 9kV
